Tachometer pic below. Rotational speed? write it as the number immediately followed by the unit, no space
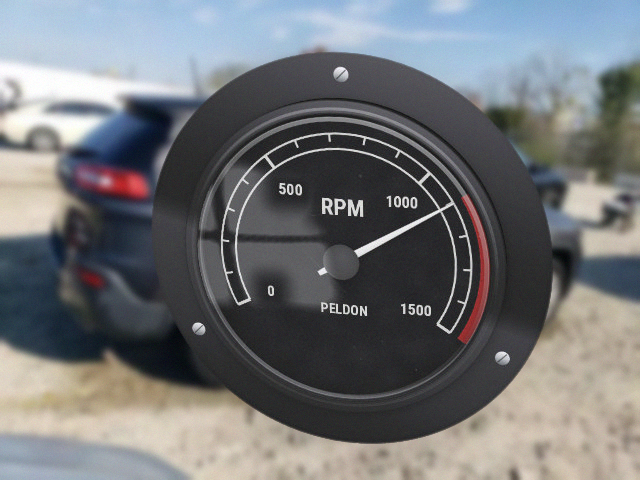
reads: 1100rpm
